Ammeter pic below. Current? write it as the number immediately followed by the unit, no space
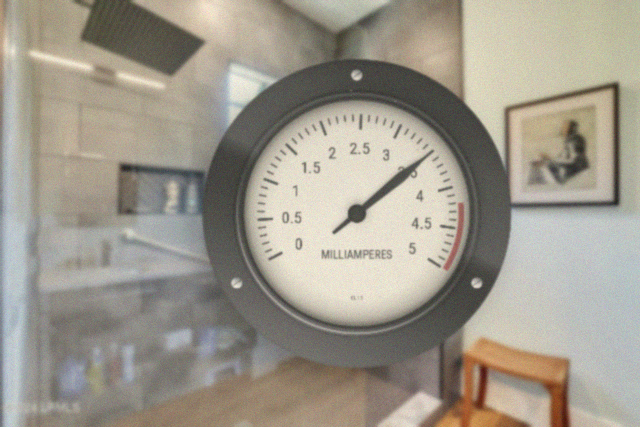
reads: 3.5mA
